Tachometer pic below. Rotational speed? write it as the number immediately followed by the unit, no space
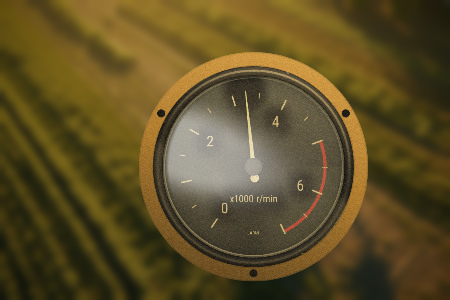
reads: 3250rpm
